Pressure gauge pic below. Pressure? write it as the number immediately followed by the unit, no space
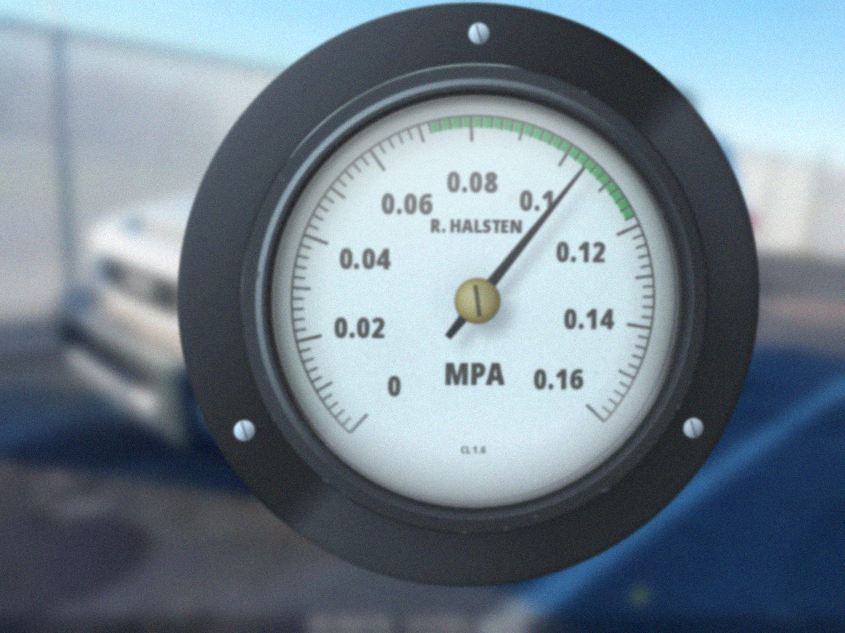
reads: 0.104MPa
